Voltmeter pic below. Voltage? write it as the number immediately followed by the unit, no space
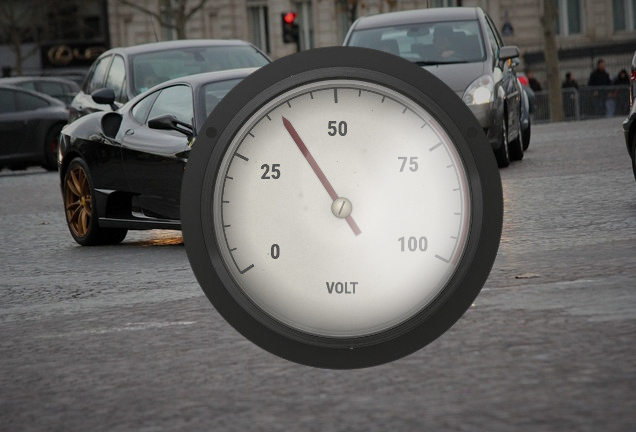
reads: 37.5V
